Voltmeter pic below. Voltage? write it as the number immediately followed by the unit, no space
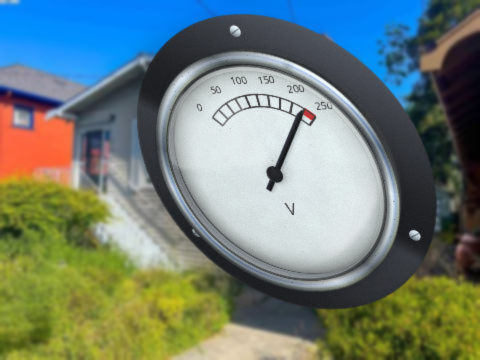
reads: 225V
